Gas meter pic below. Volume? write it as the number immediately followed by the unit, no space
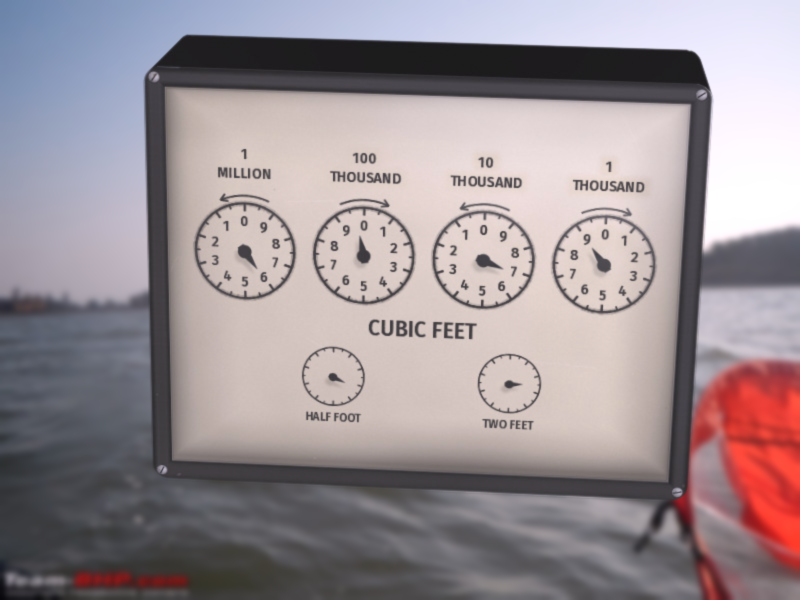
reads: 596900ft³
